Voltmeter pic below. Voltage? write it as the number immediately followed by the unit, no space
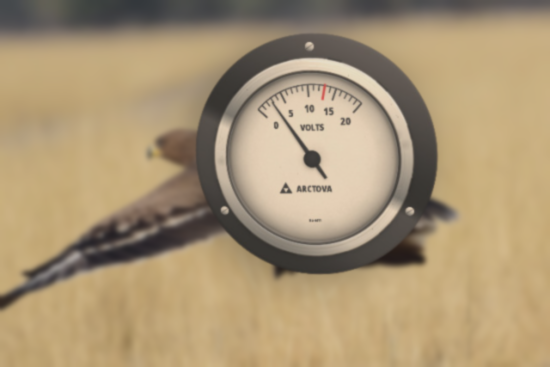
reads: 3V
